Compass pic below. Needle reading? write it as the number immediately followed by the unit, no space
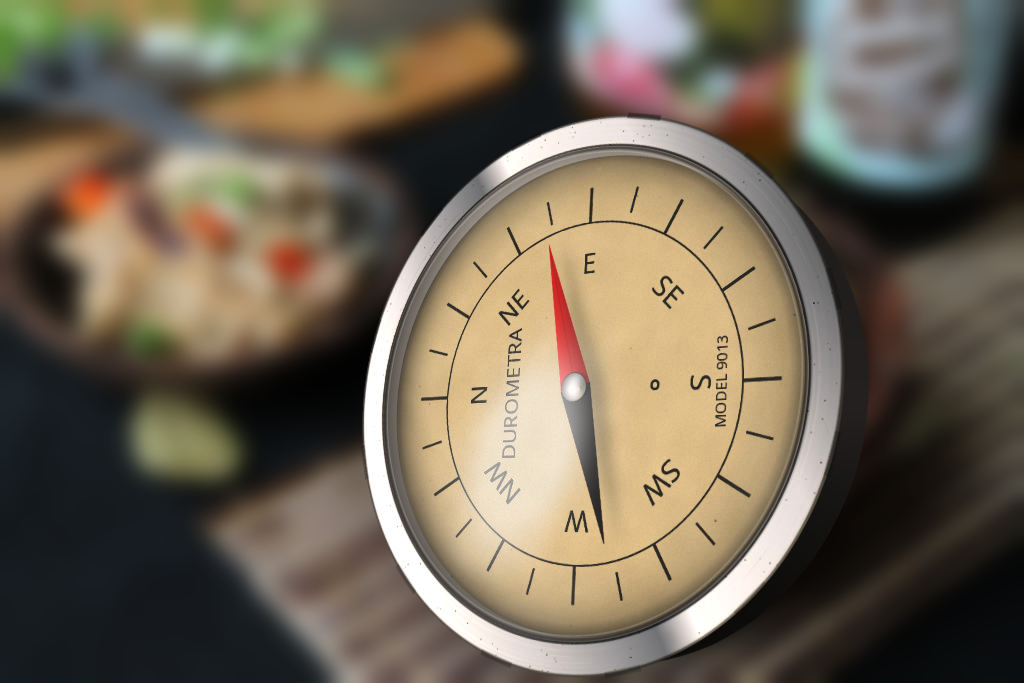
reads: 75°
